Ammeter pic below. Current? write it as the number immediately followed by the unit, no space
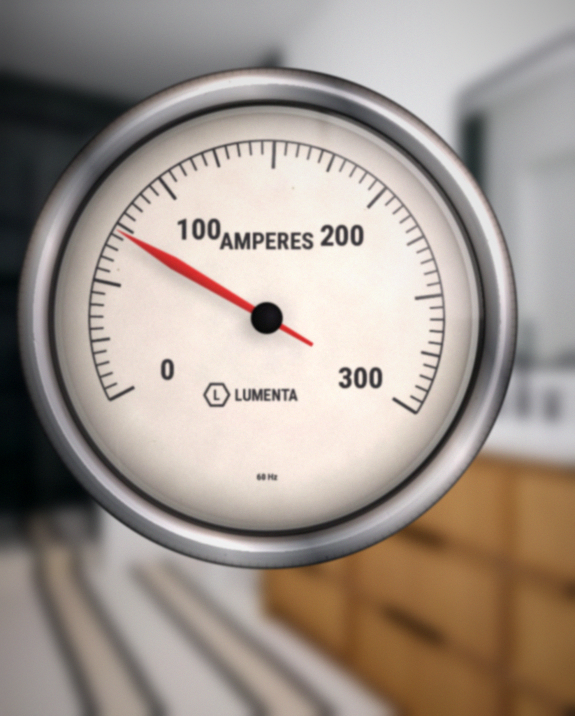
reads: 72.5A
